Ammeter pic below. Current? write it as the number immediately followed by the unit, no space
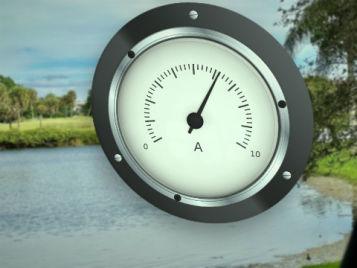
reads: 6.2A
